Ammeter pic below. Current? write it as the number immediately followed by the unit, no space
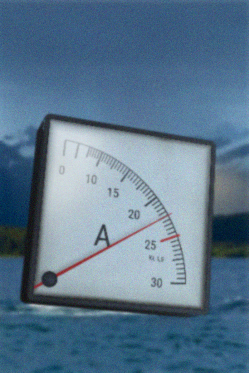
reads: 22.5A
